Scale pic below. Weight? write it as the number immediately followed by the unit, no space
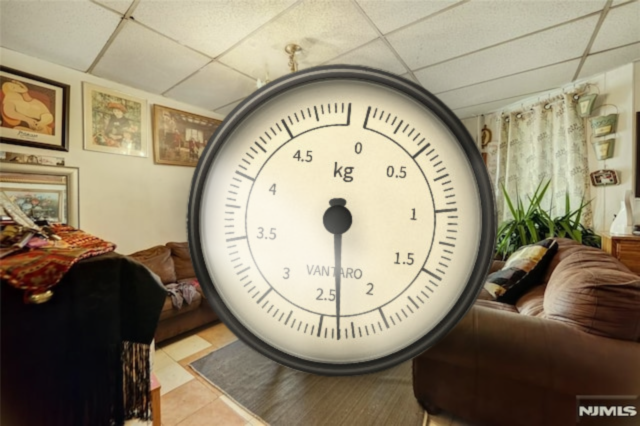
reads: 2.35kg
